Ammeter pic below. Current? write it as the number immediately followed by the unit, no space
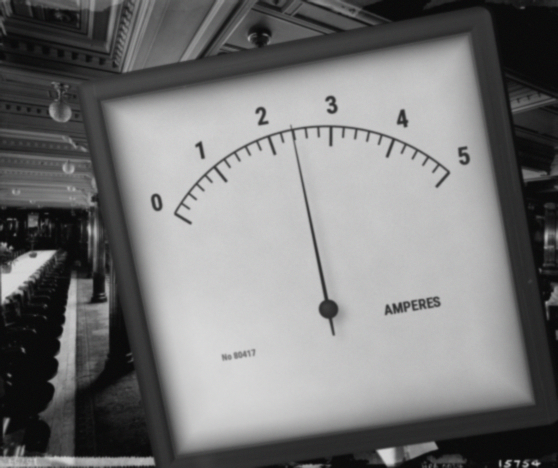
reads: 2.4A
